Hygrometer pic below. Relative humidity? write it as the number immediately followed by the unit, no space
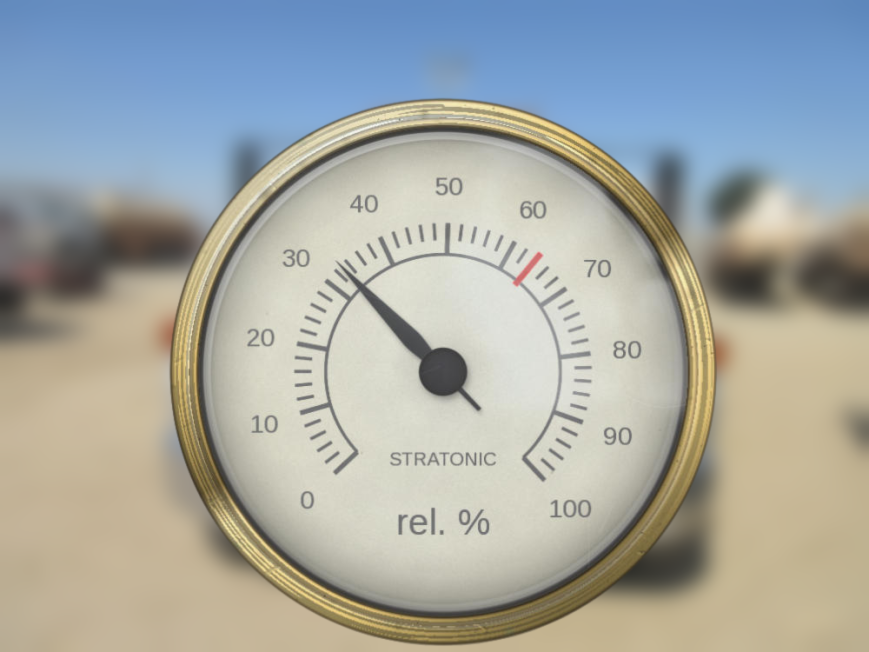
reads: 33%
